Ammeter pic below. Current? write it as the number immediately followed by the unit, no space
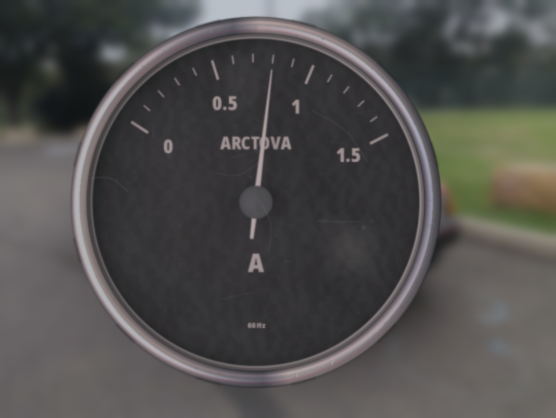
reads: 0.8A
